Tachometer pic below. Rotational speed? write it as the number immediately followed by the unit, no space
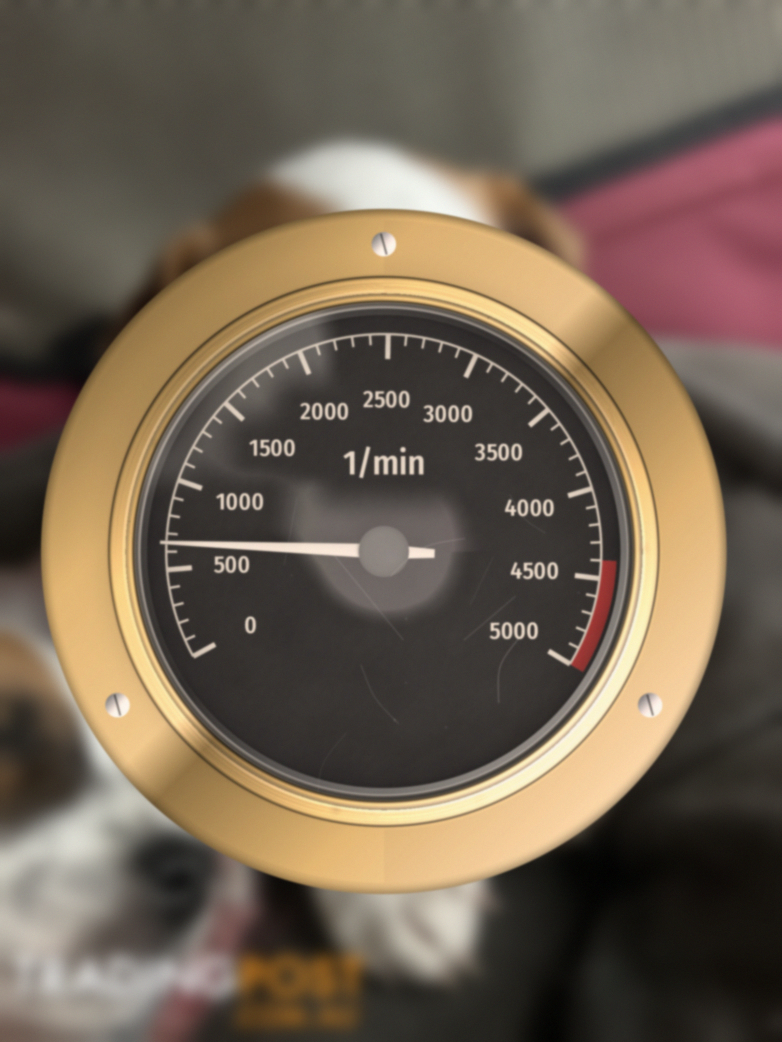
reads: 650rpm
